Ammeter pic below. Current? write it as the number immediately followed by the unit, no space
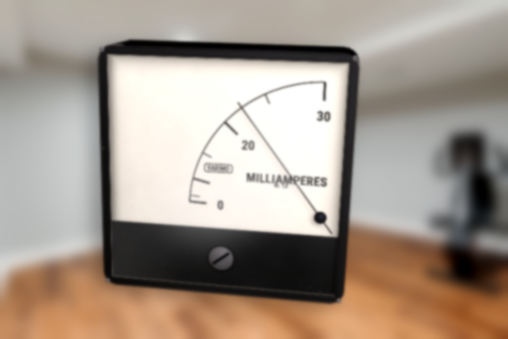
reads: 22.5mA
